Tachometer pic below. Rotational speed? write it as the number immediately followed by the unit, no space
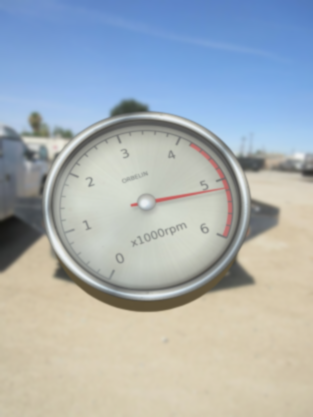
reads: 5200rpm
